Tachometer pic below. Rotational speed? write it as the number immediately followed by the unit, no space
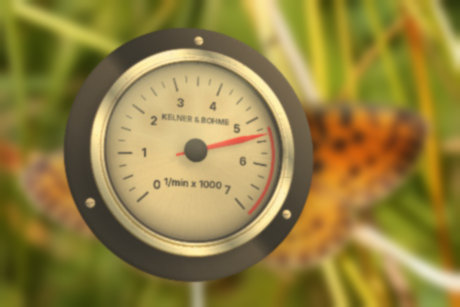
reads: 5375rpm
